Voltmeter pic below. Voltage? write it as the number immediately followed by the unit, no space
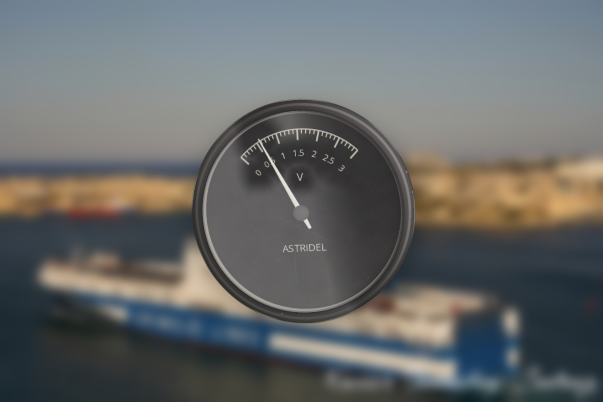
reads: 0.6V
